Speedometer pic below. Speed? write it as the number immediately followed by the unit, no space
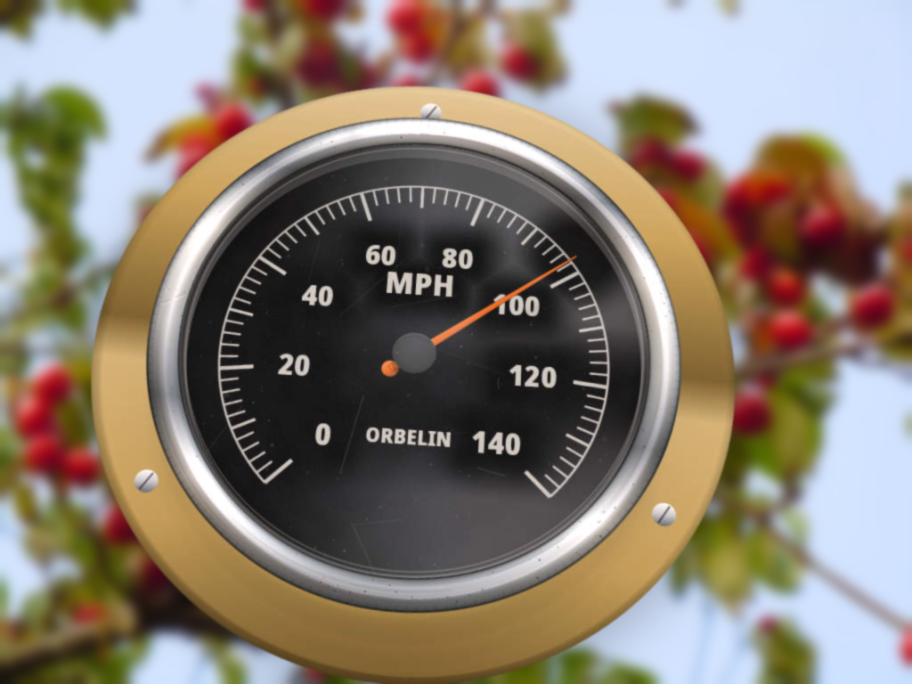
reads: 98mph
